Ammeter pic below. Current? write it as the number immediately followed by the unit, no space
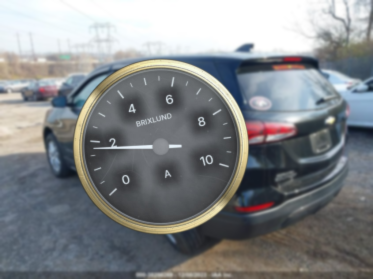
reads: 1.75A
